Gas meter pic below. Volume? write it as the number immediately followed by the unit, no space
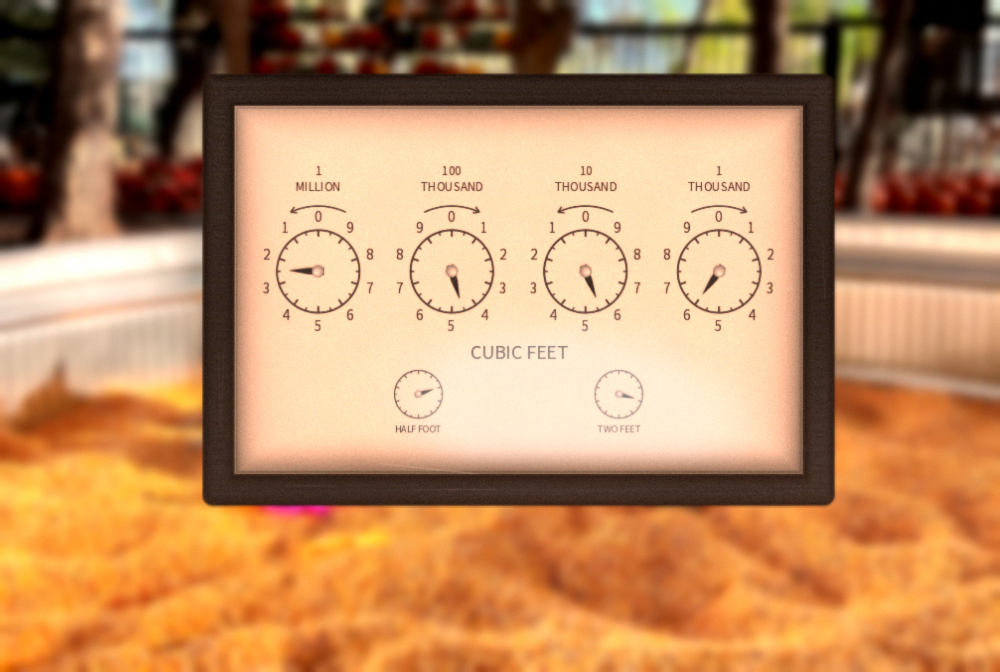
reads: 245600ft³
